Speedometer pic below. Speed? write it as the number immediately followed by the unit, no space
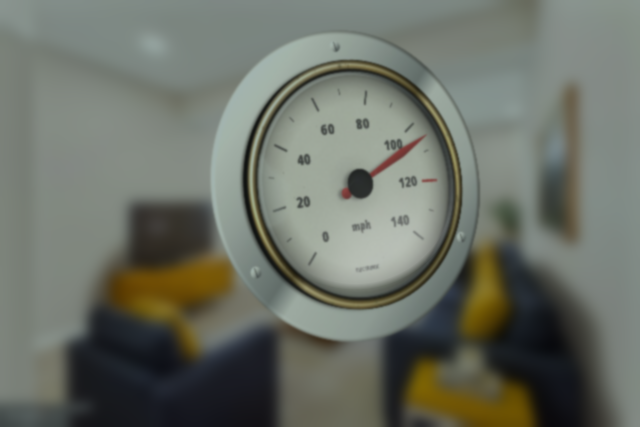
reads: 105mph
